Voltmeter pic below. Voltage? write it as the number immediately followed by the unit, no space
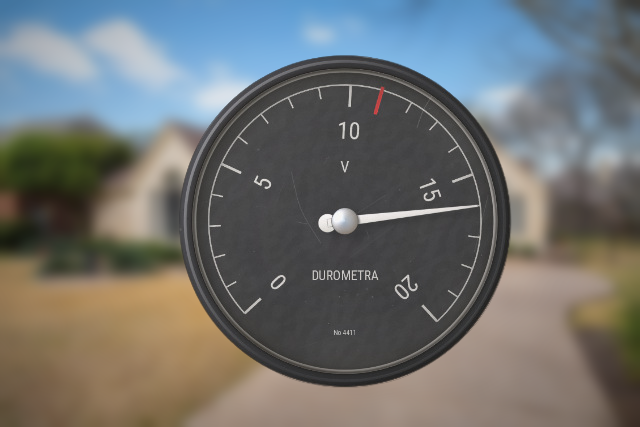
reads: 16V
